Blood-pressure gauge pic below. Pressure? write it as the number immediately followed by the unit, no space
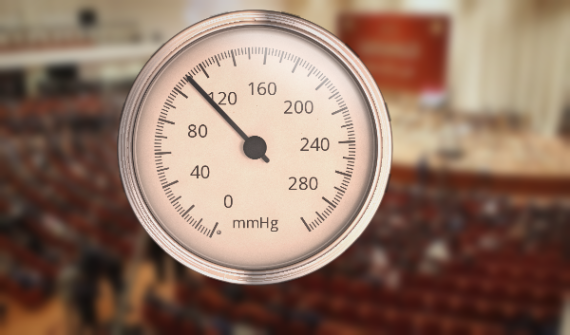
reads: 110mmHg
